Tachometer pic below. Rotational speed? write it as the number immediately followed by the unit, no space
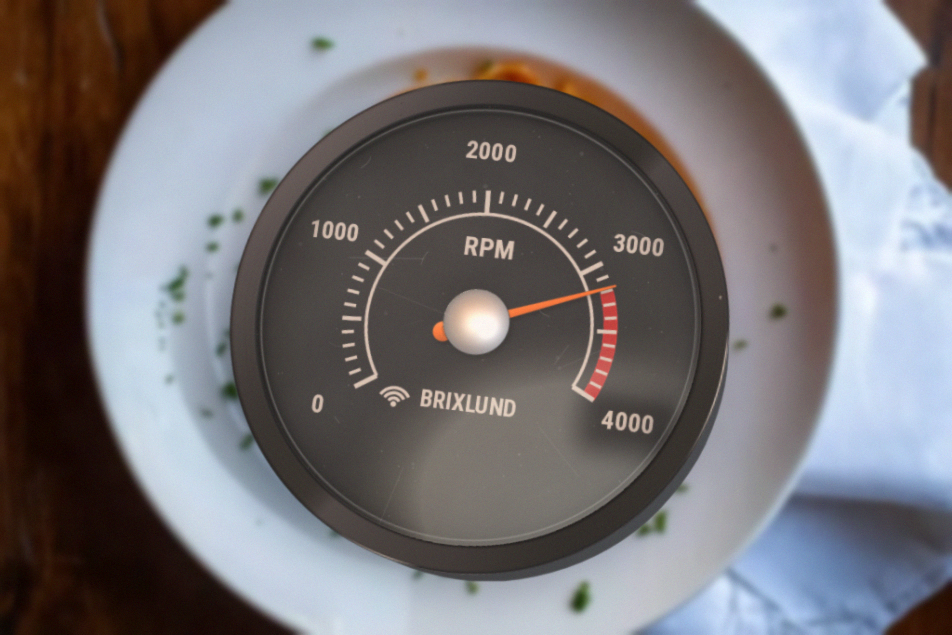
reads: 3200rpm
